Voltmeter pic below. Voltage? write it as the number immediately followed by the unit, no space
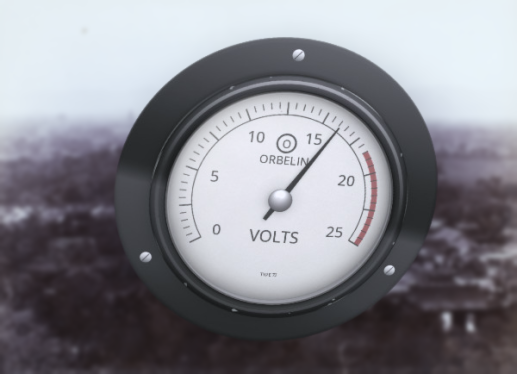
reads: 16V
